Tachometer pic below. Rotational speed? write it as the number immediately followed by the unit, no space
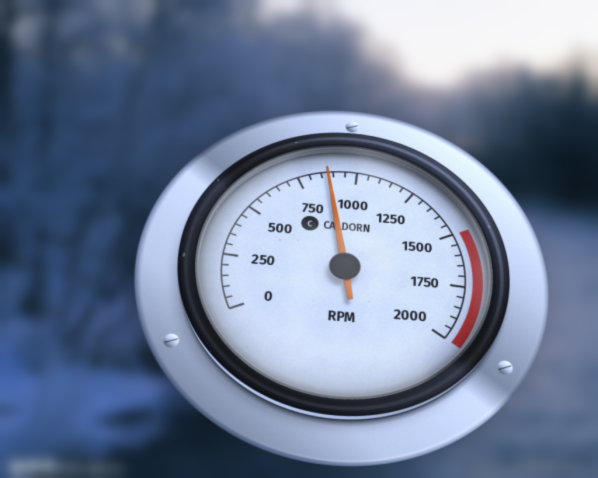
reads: 875rpm
